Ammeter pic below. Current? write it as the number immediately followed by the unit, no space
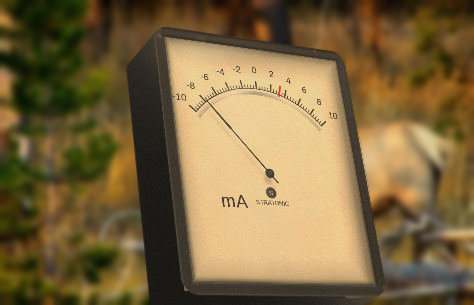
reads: -8mA
